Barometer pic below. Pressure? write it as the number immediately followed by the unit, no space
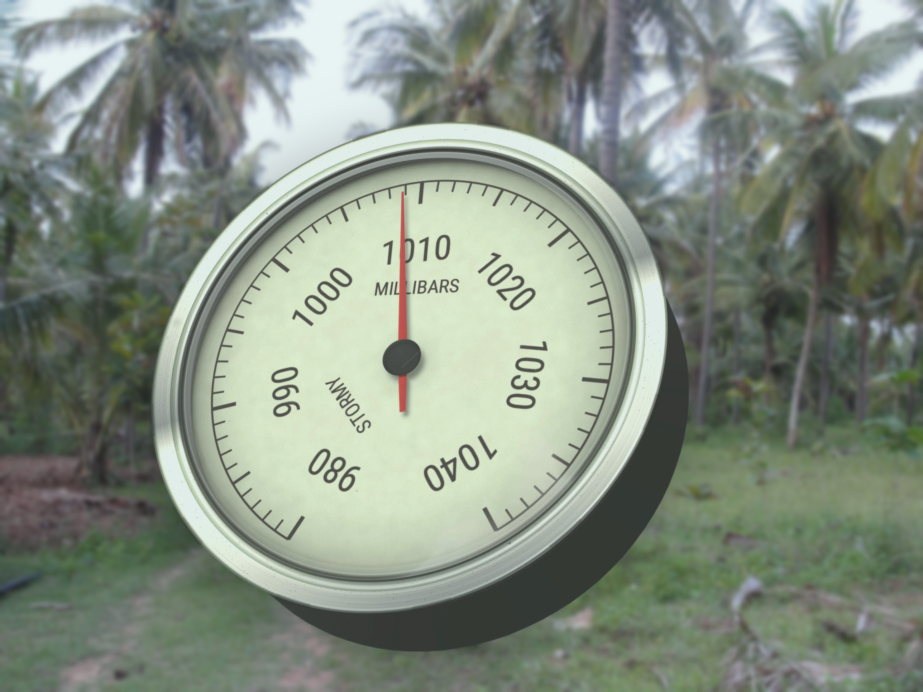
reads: 1009mbar
